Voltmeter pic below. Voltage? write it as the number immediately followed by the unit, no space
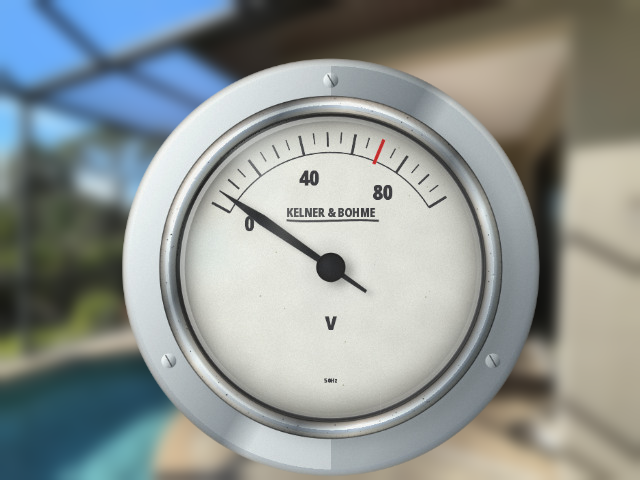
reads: 5V
